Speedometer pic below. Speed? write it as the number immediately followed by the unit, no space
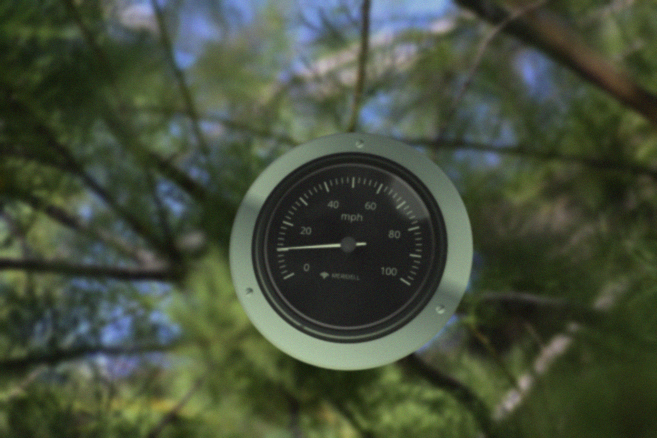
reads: 10mph
